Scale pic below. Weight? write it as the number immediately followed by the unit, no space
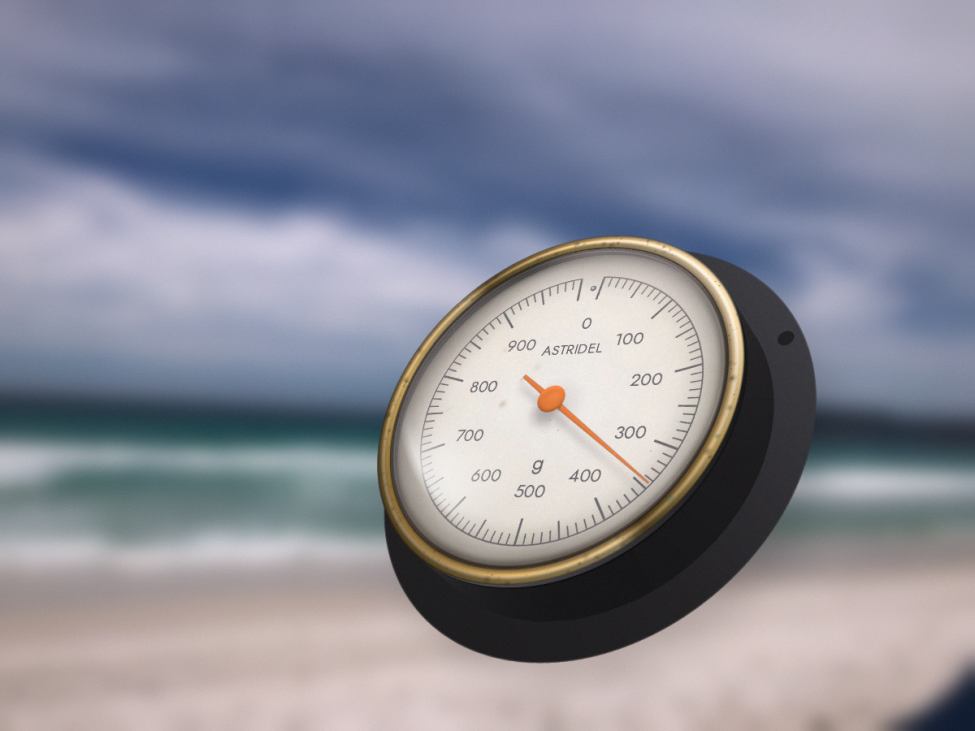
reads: 345g
